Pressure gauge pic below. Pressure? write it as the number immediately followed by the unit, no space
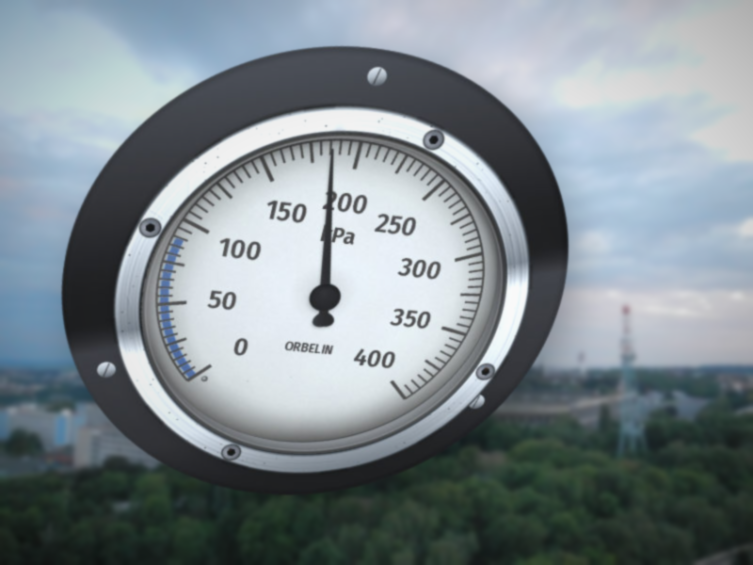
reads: 185kPa
